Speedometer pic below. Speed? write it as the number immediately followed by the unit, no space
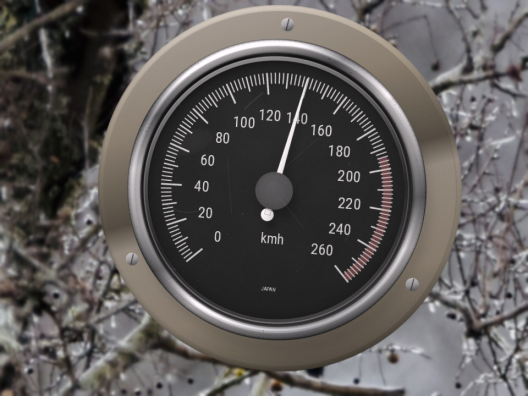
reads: 140km/h
